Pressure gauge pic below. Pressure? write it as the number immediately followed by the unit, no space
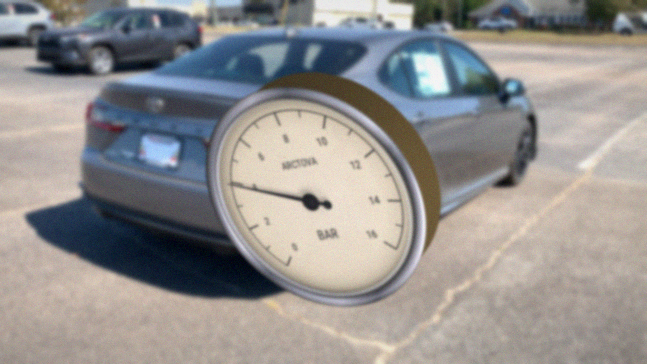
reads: 4bar
